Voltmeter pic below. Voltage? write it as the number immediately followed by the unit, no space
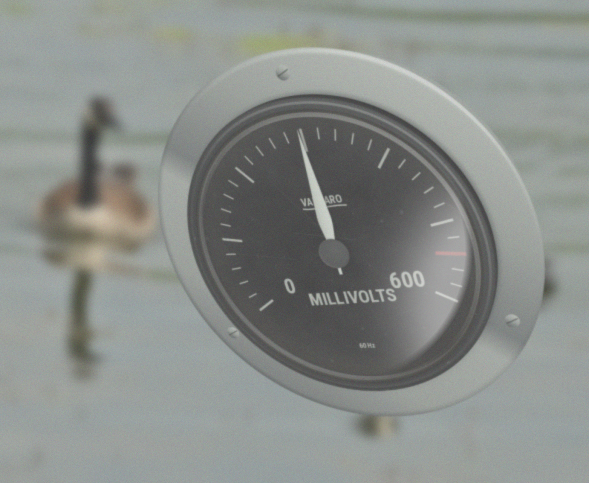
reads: 300mV
